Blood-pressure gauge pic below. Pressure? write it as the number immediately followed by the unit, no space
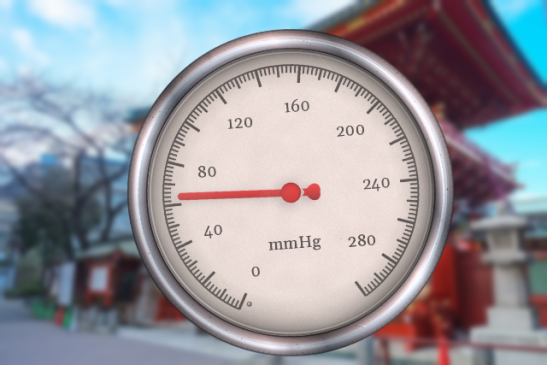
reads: 64mmHg
